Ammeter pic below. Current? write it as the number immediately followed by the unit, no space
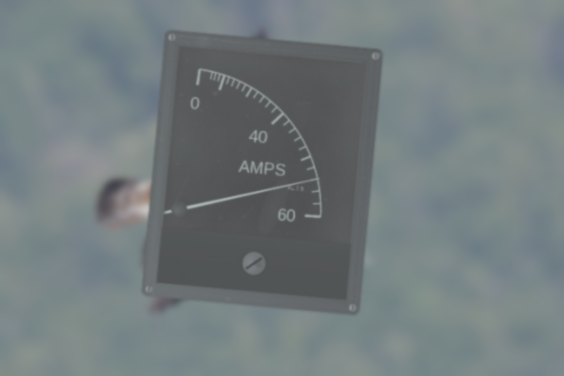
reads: 54A
